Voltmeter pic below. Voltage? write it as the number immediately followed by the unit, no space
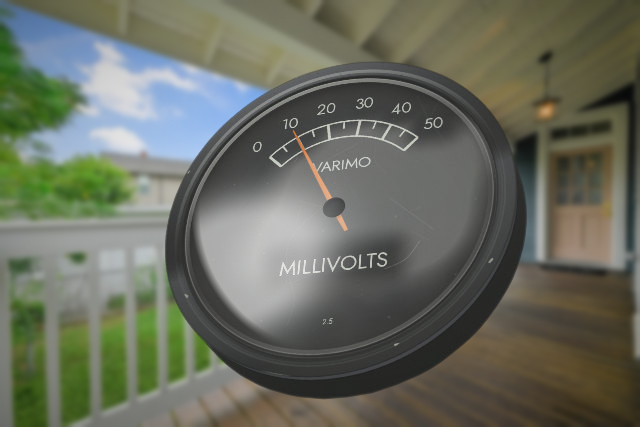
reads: 10mV
